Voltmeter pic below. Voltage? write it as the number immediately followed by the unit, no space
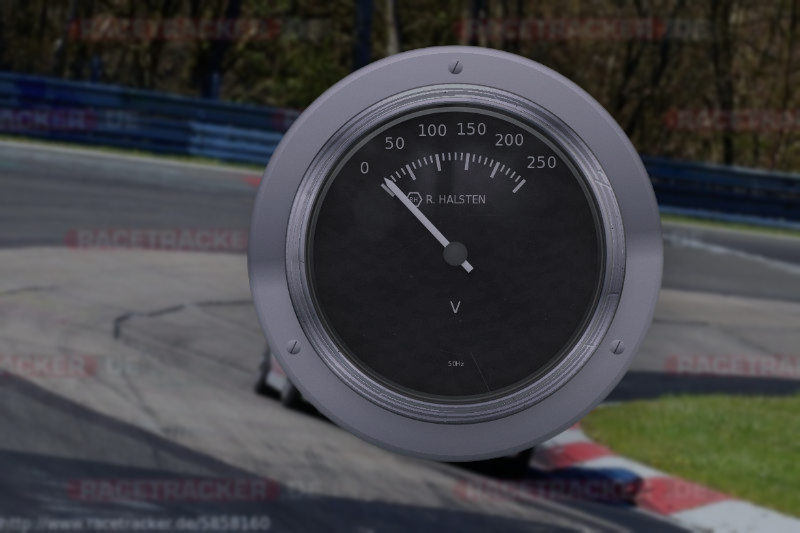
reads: 10V
